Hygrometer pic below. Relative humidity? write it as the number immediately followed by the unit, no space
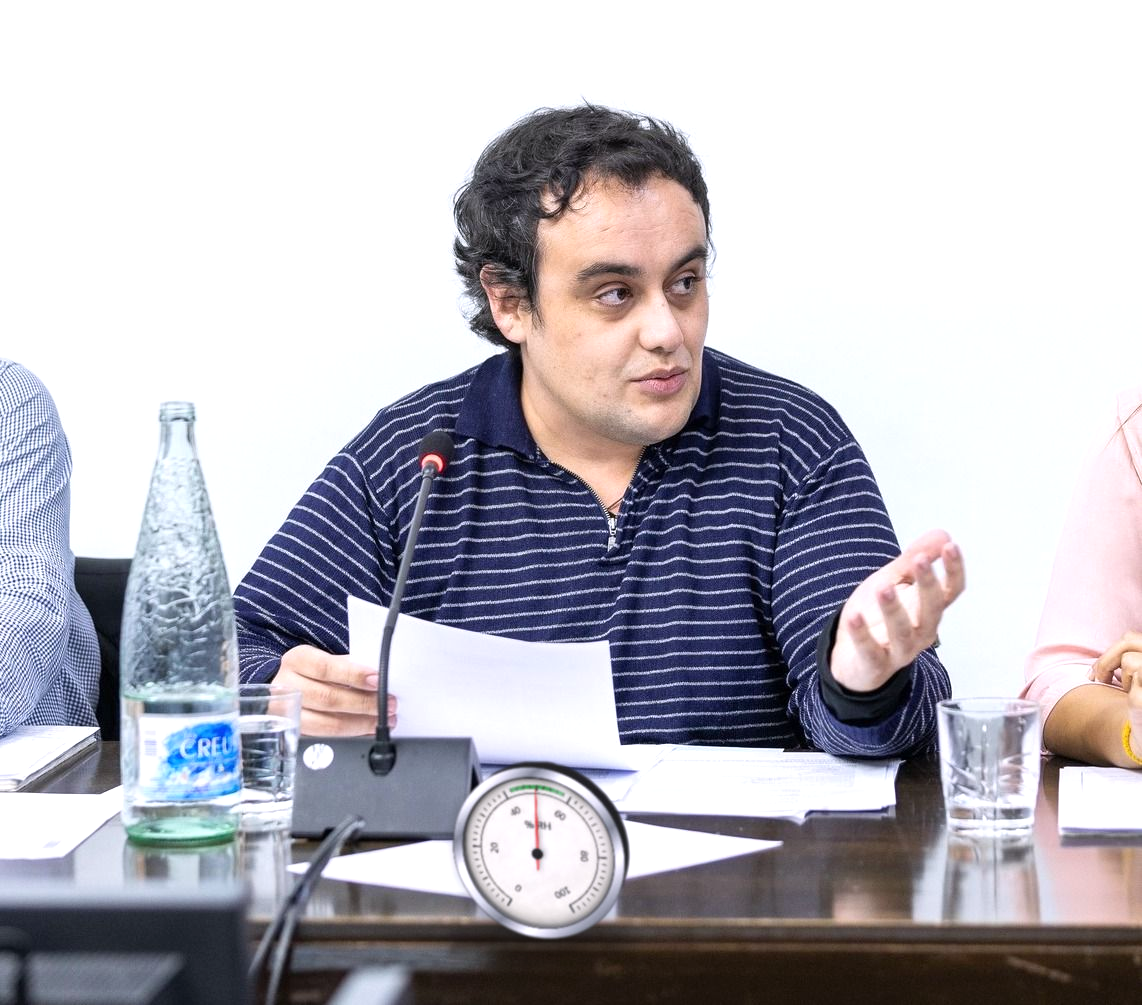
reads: 50%
